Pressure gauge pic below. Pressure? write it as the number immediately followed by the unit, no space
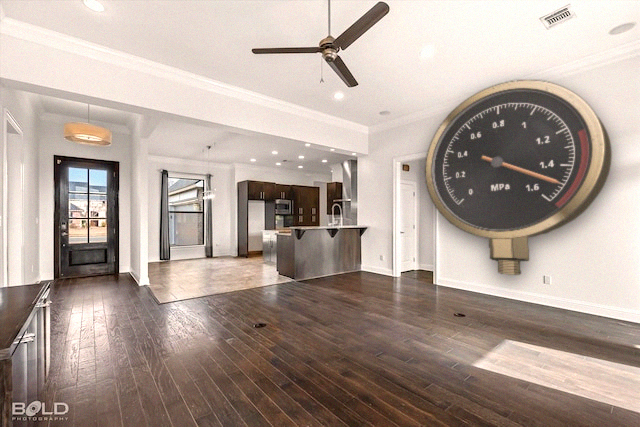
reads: 1.5MPa
